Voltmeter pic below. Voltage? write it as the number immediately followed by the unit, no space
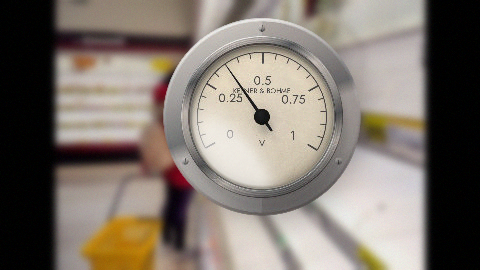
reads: 0.35V
